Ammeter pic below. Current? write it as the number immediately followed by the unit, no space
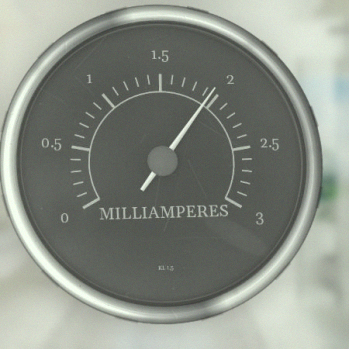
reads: 1.95mA
